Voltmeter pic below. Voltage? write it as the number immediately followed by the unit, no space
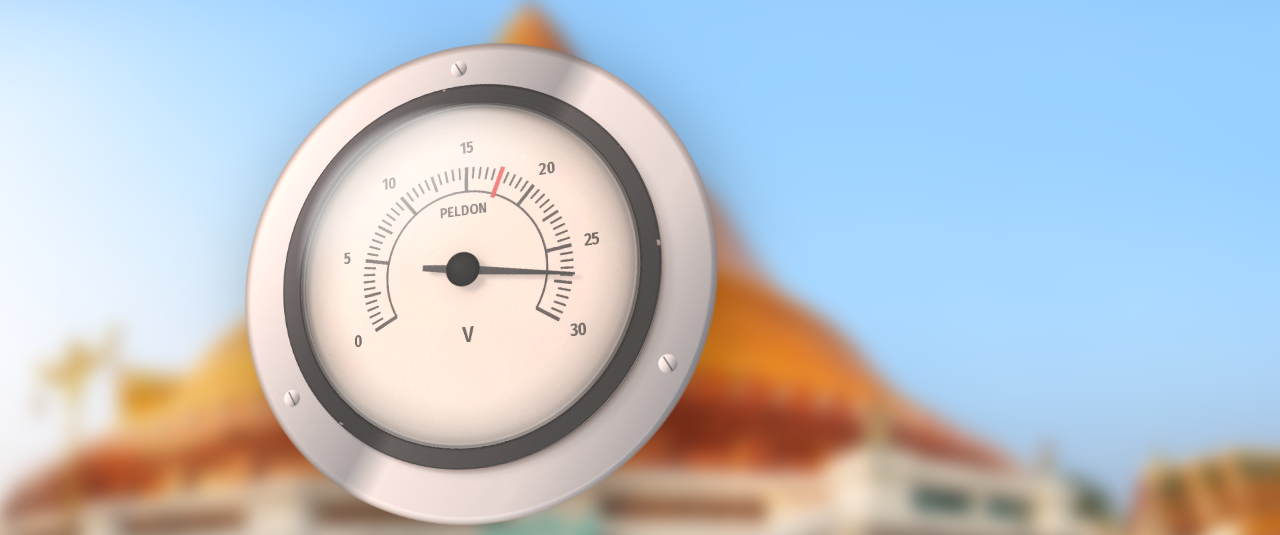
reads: 27V
